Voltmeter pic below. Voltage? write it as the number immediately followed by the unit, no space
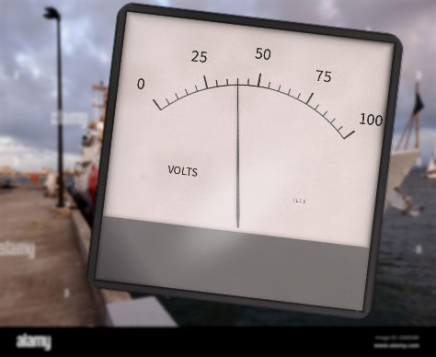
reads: 40V
